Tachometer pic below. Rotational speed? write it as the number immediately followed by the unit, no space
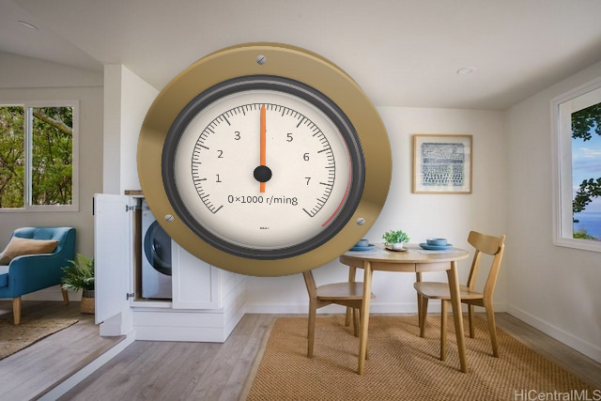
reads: 4000rpm
